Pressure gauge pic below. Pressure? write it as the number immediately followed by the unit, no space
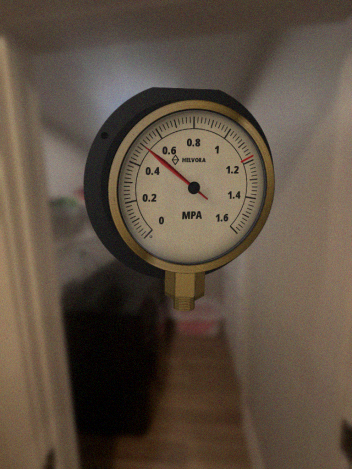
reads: 0.5MPa
